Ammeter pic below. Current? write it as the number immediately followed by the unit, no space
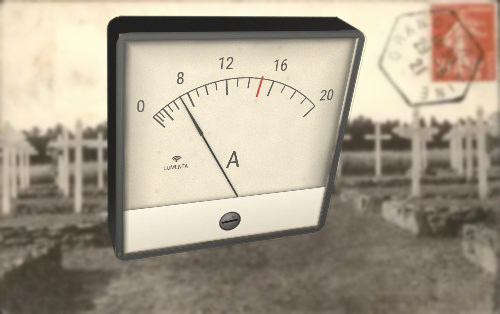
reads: 7A
